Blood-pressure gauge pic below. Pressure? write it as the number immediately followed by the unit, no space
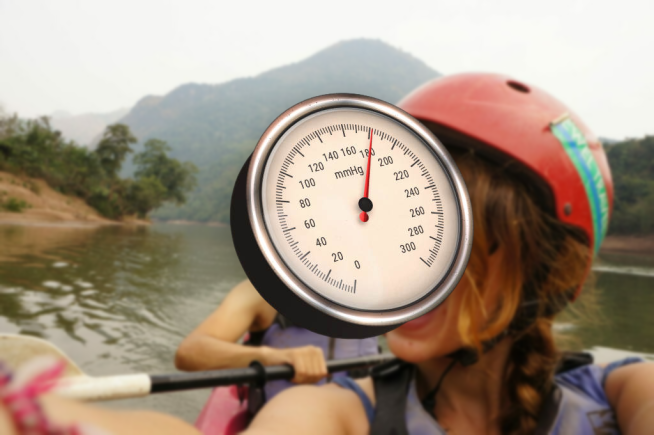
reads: 180mmHg
